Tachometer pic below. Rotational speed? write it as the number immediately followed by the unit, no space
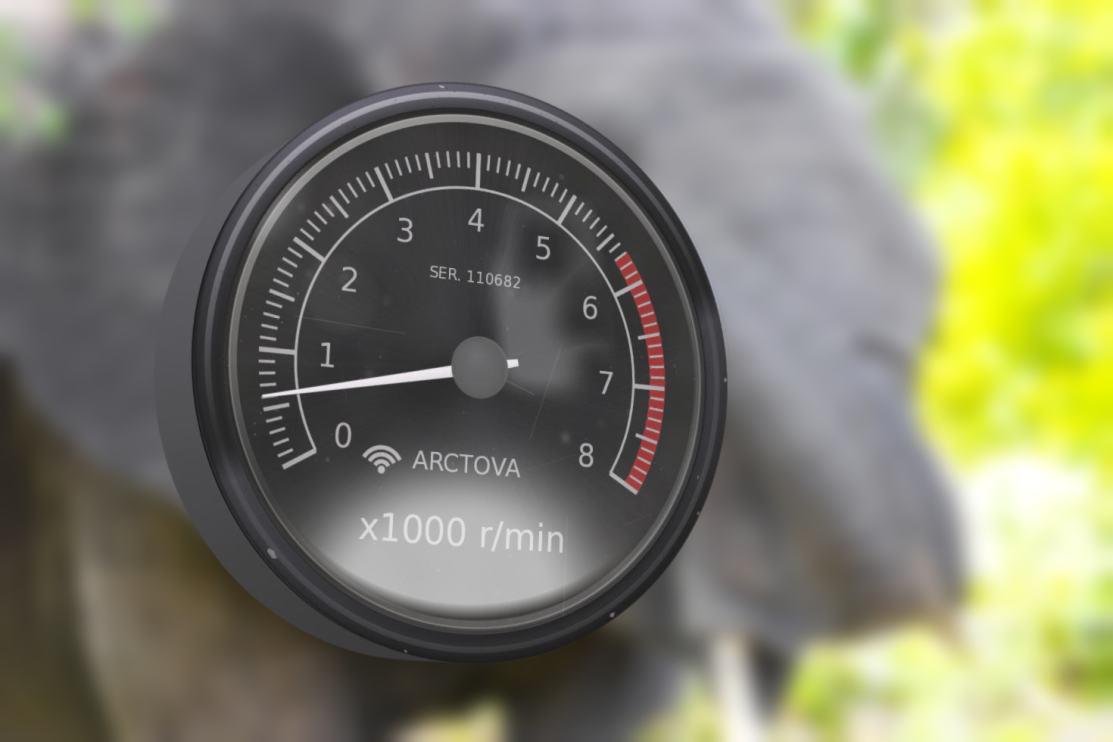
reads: 600rpm
